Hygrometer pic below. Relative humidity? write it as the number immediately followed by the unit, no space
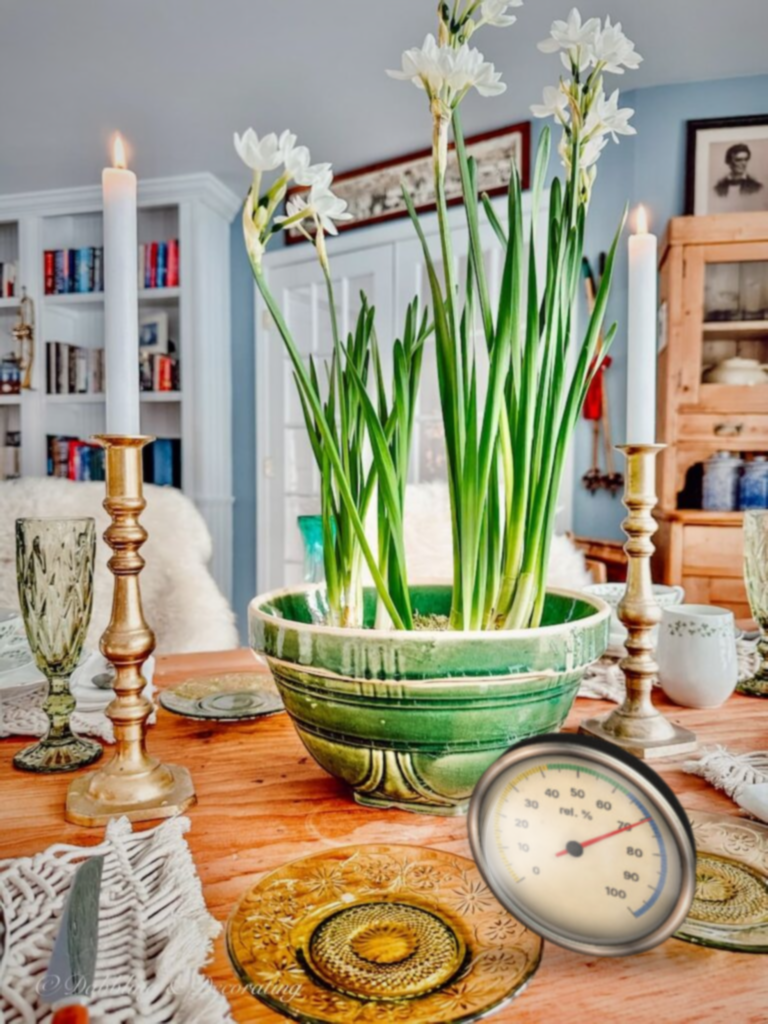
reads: 70%
